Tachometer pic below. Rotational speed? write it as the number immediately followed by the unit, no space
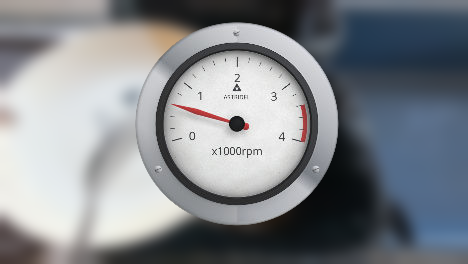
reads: 600rpm
